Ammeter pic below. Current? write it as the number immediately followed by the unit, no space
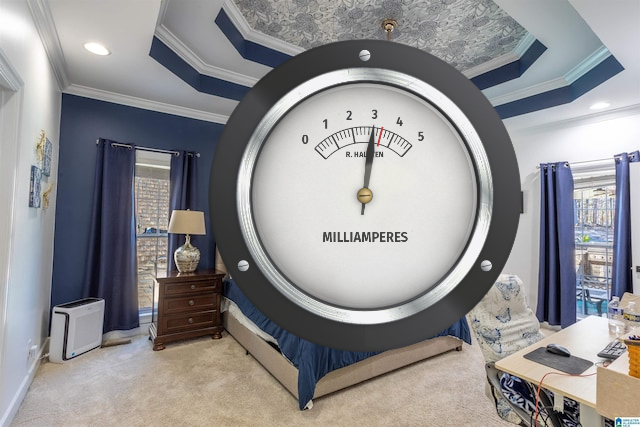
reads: 3mA
